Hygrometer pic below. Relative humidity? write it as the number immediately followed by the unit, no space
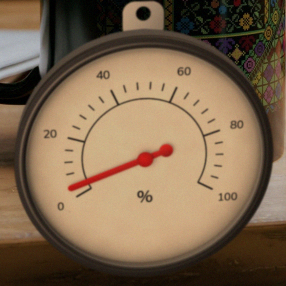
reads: 4%
